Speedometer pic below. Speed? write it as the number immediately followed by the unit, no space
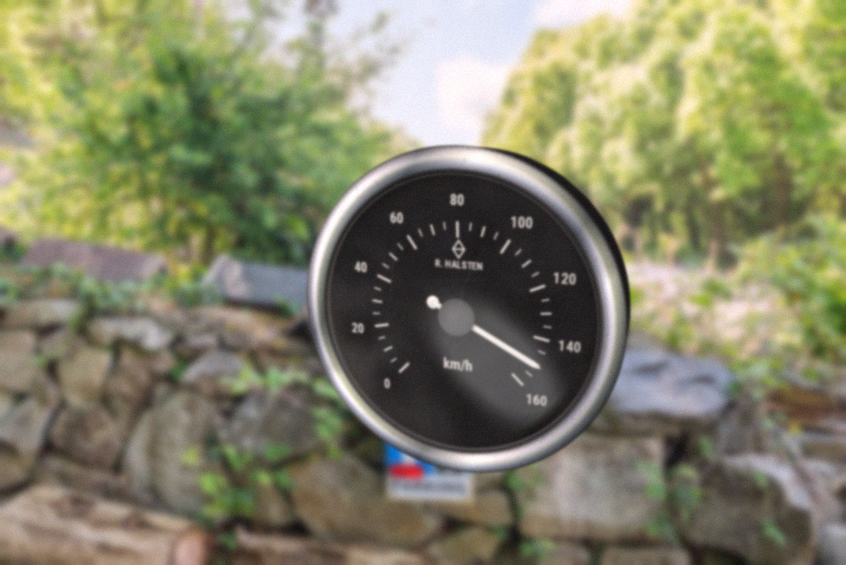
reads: 150km/h
